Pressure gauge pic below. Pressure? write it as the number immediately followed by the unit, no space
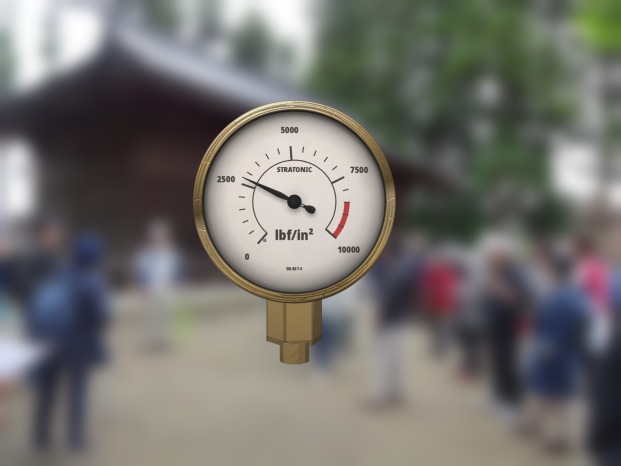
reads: 2750psi
